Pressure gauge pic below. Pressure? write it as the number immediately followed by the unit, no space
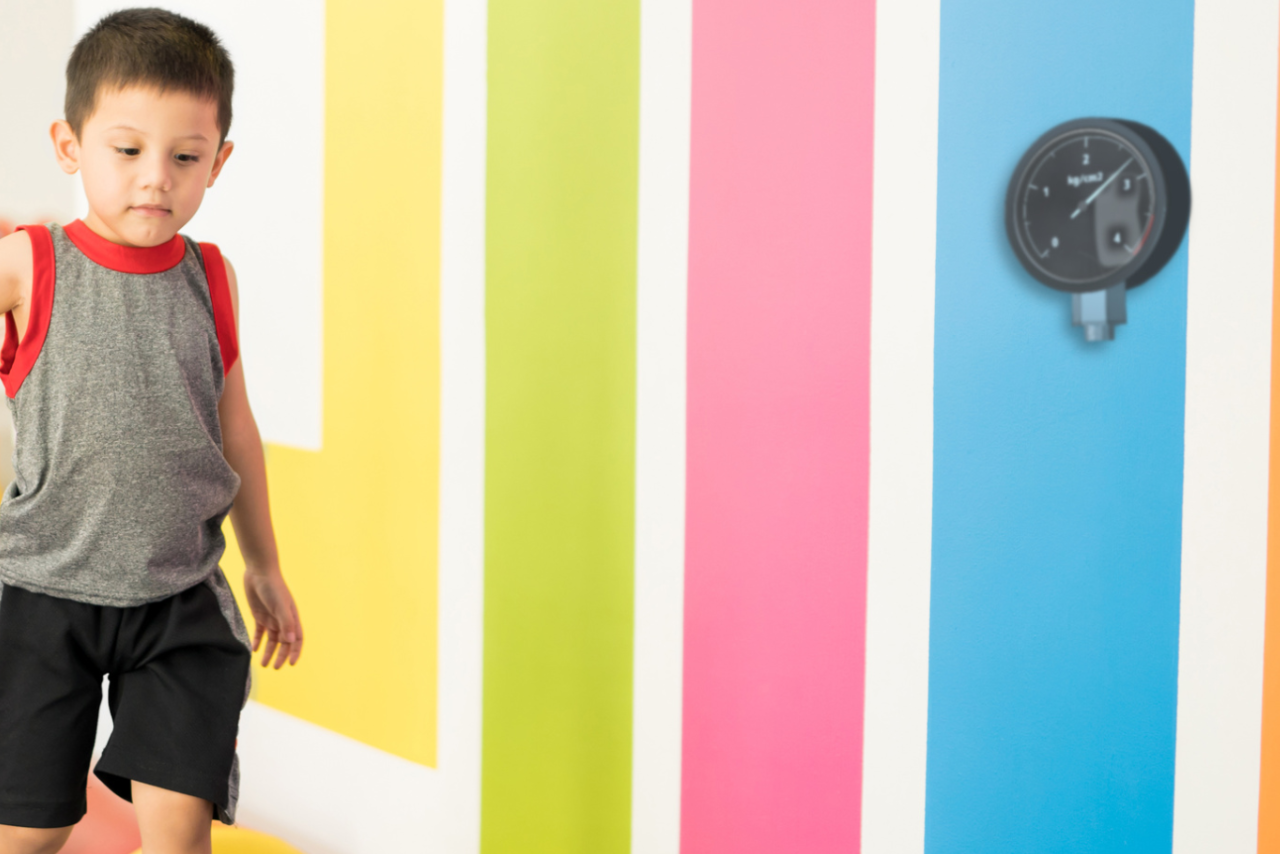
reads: 2.75kg/cm²
